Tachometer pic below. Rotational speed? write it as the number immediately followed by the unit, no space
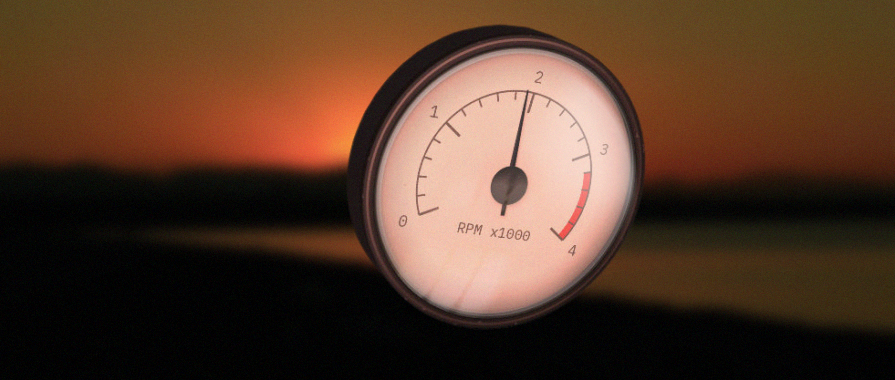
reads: 1900rpm
